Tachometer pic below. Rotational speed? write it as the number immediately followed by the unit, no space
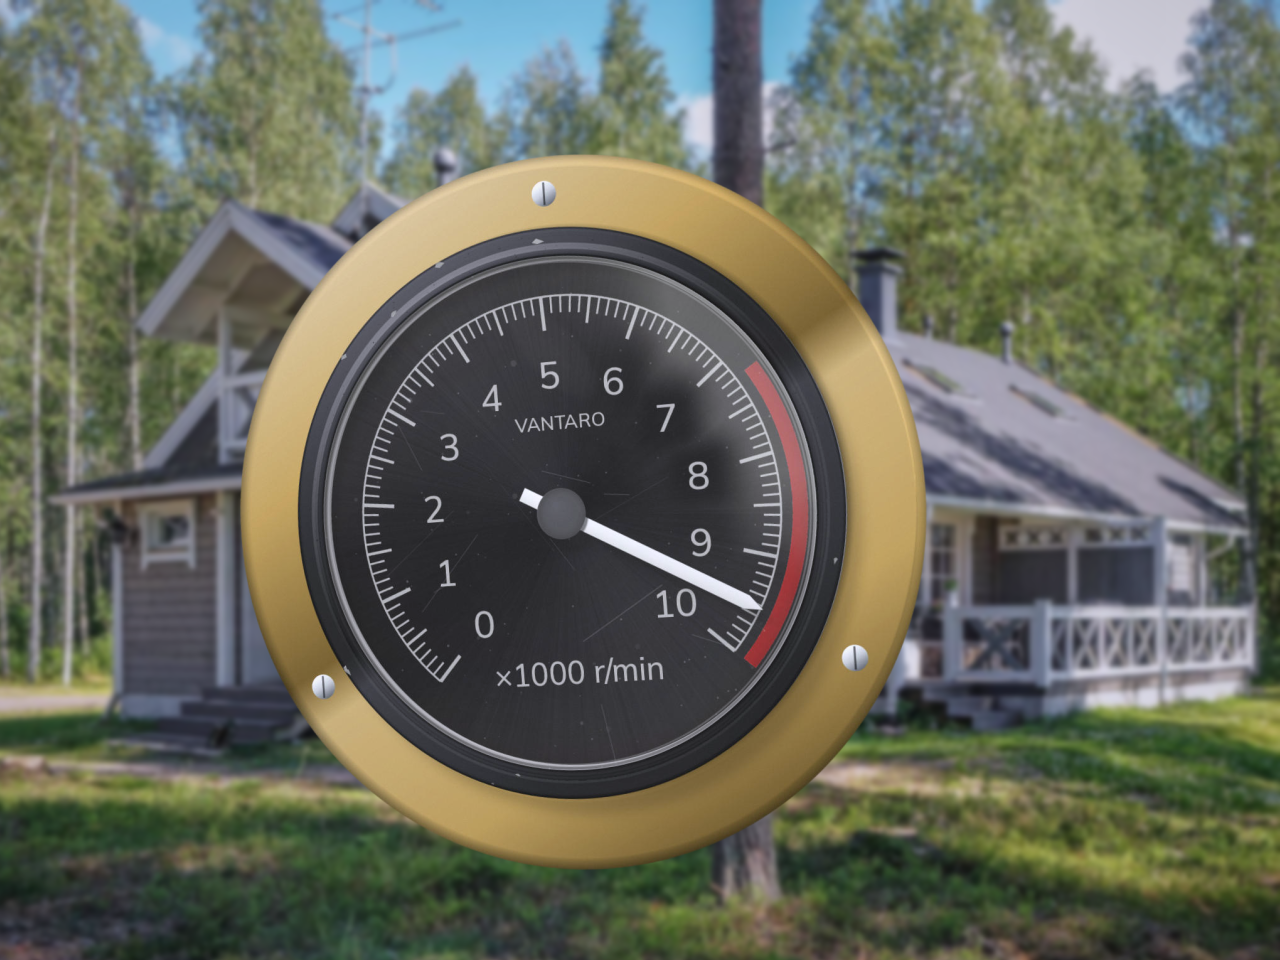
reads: 9500rpm
